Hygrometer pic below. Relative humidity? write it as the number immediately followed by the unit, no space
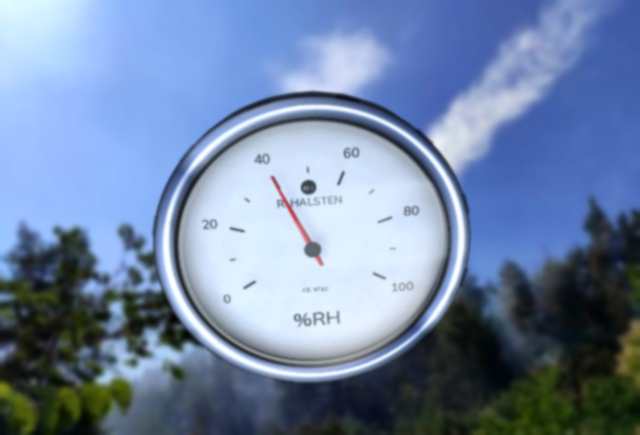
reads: 40%
